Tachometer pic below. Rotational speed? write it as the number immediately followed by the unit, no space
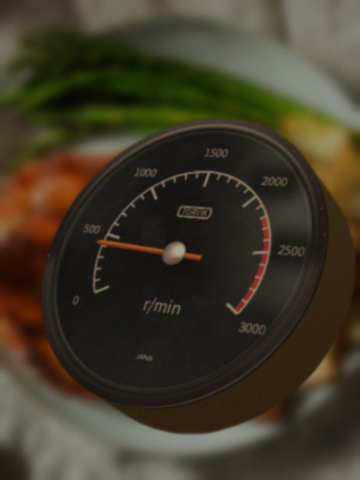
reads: 400rpm
